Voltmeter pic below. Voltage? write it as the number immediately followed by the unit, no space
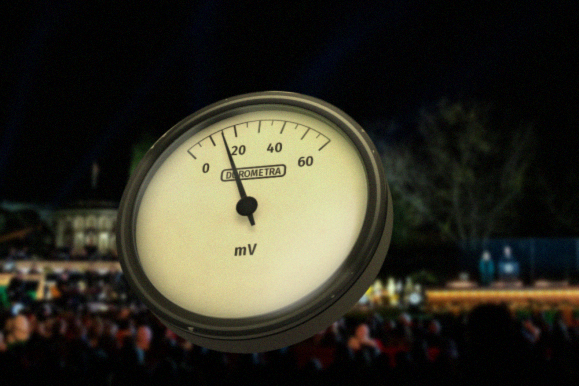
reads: 15mV
